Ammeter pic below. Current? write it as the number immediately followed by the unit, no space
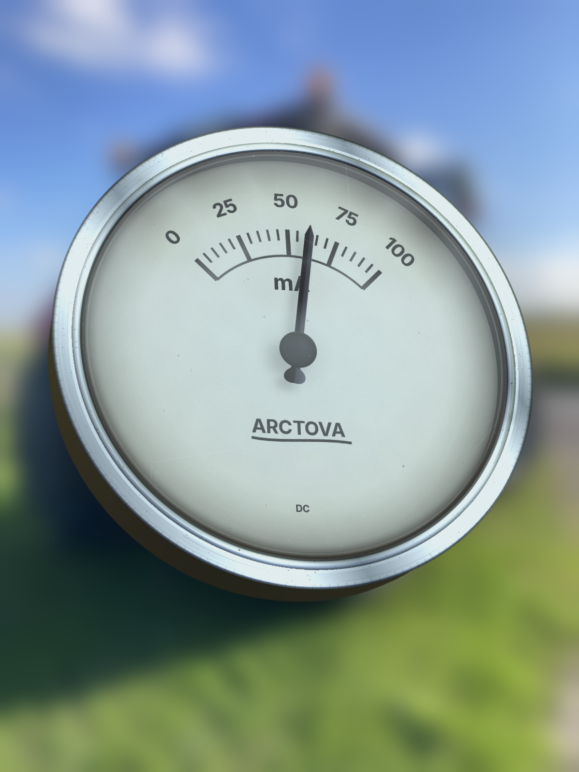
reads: 60mA
